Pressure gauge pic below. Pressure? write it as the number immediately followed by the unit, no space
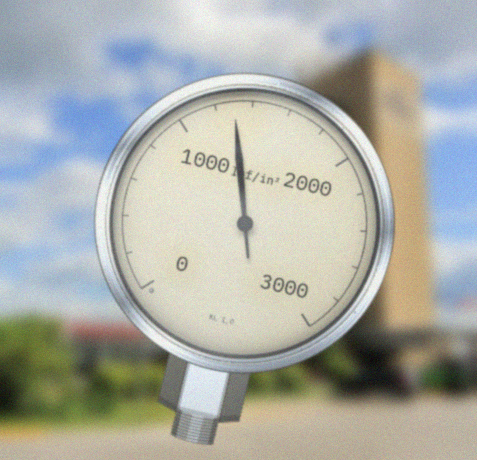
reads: 1300psi
